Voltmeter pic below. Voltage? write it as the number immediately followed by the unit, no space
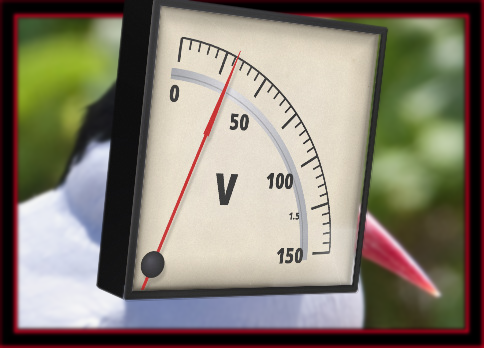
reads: 30V
